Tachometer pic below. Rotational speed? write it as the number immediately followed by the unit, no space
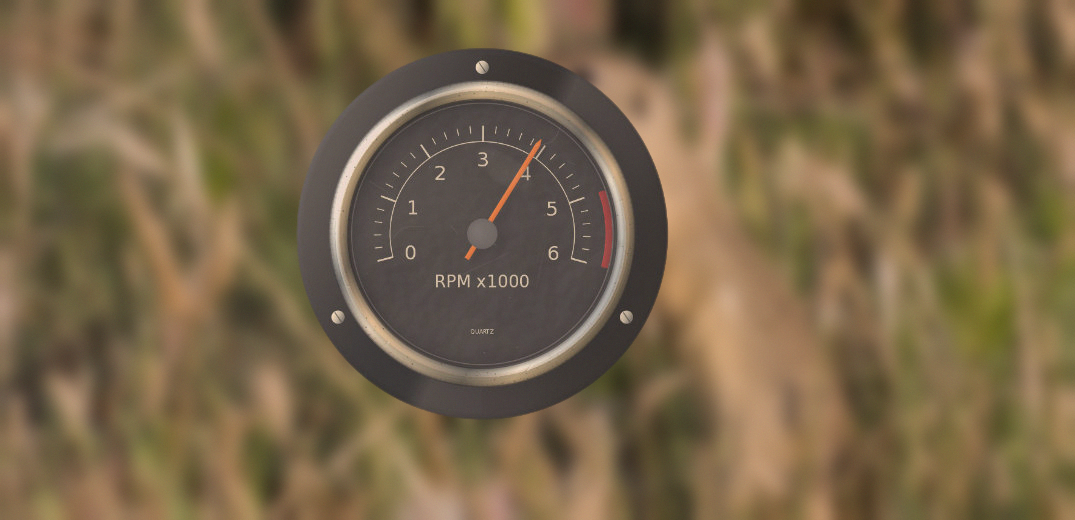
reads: 3900rpm
